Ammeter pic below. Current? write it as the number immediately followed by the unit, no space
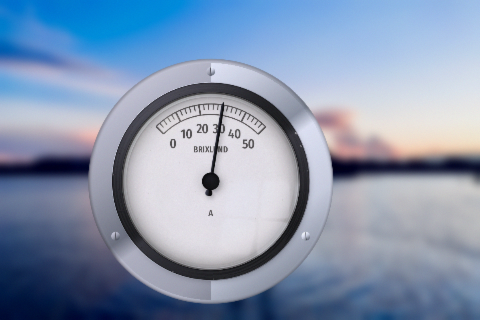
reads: 30A
